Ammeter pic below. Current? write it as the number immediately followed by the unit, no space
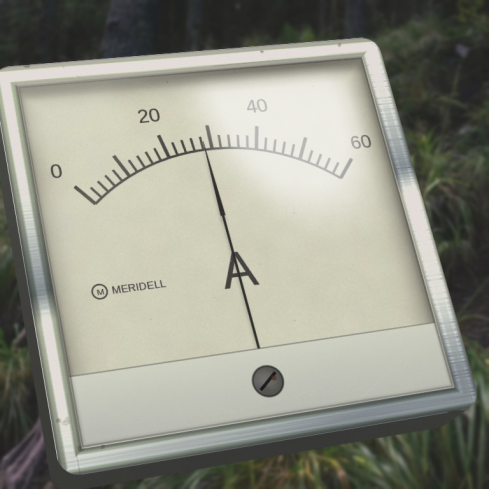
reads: 28A
